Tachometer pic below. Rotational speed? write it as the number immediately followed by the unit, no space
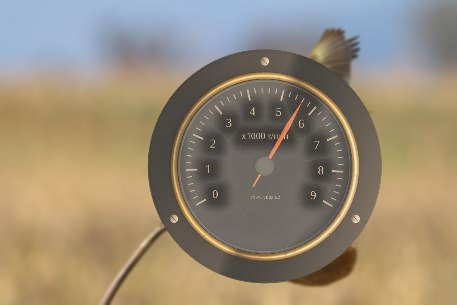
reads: 5600rpm
